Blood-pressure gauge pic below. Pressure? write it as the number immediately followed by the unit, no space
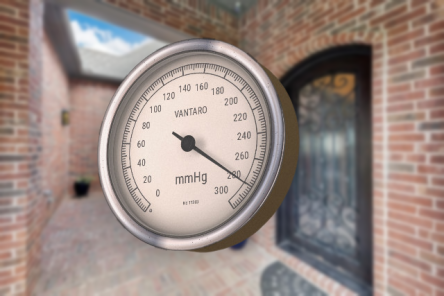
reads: 280mmHg
